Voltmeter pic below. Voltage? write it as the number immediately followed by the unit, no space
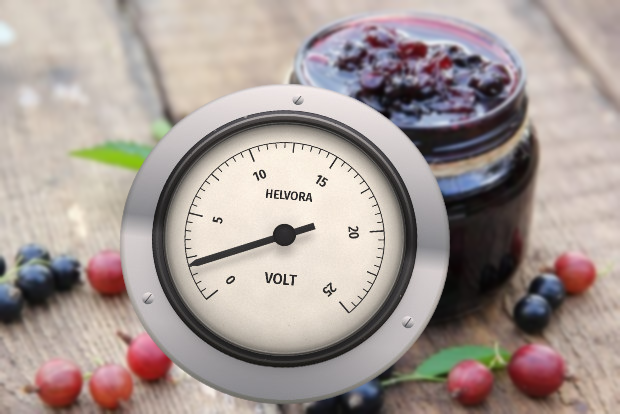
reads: 2V
